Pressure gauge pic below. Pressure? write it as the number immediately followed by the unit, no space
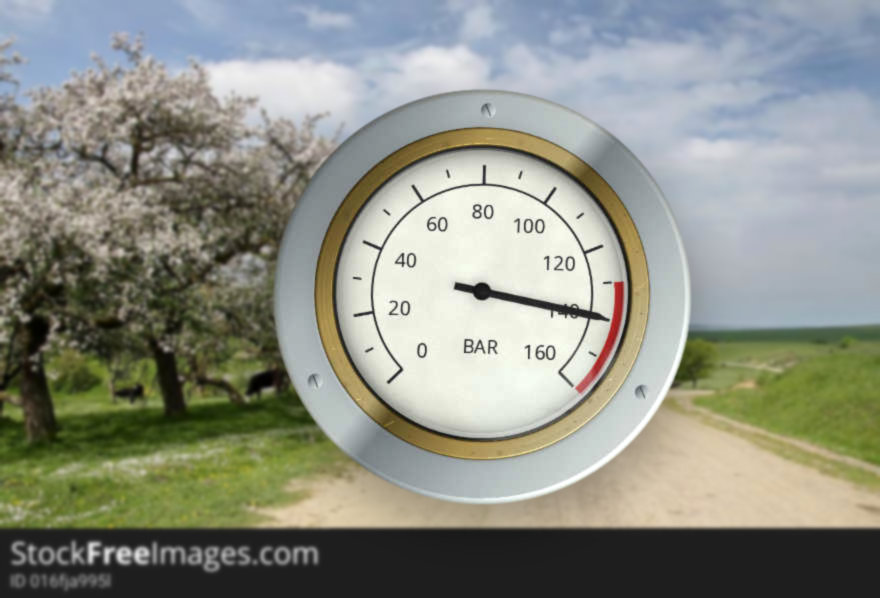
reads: 140bar
